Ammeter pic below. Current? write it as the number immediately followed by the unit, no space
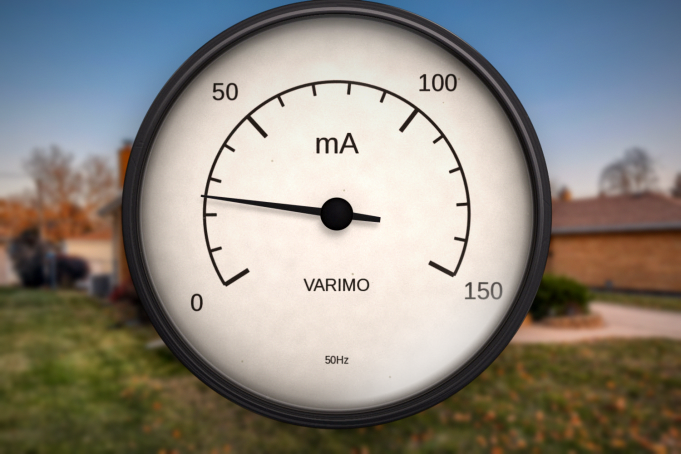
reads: 25mA
